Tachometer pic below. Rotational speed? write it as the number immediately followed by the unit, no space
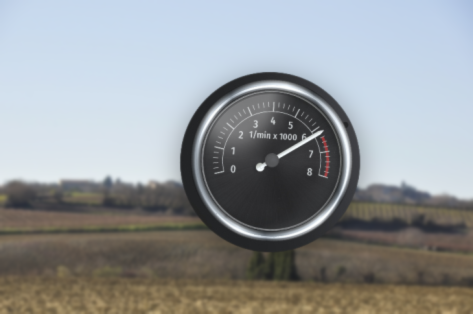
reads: 6200rpm
